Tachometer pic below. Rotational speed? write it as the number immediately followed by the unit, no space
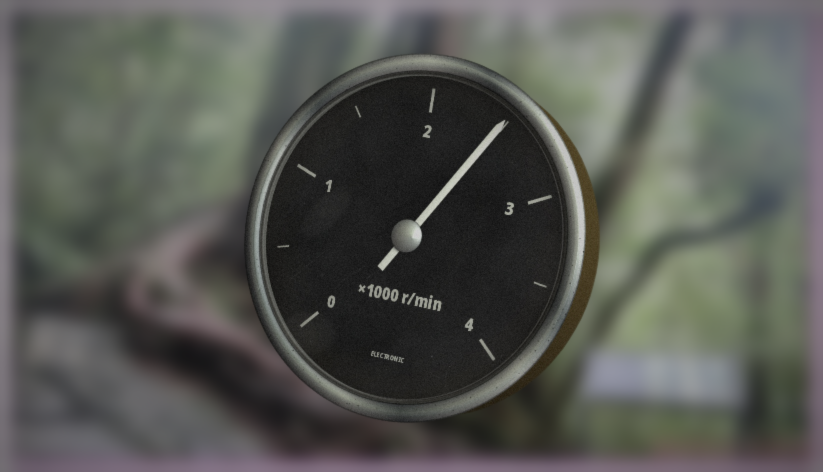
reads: 2500rpm
